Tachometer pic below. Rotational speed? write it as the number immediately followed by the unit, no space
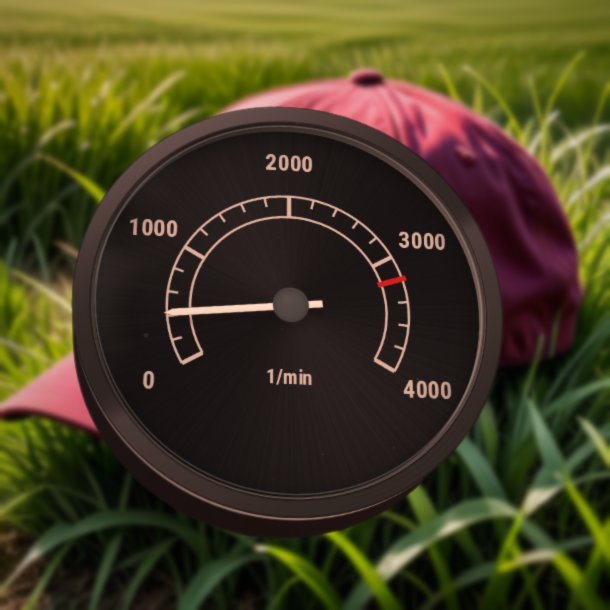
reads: 400rpm
